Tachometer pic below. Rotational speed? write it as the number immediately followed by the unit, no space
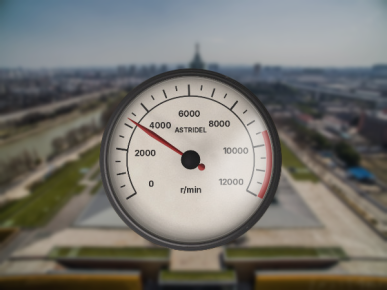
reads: 3250rpm
